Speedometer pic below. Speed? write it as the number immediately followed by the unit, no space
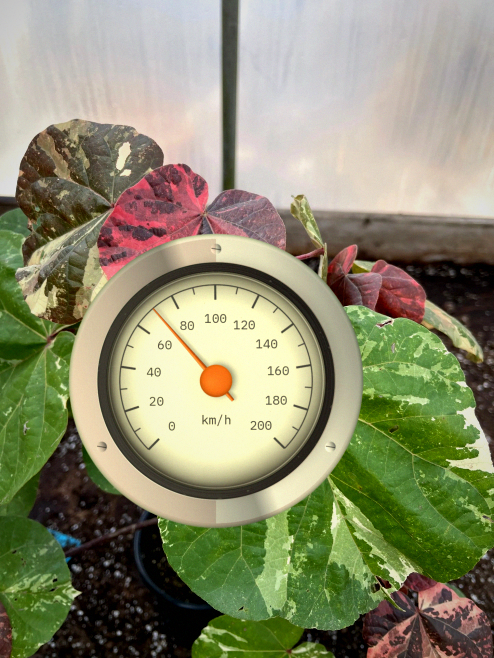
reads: 70km/h
